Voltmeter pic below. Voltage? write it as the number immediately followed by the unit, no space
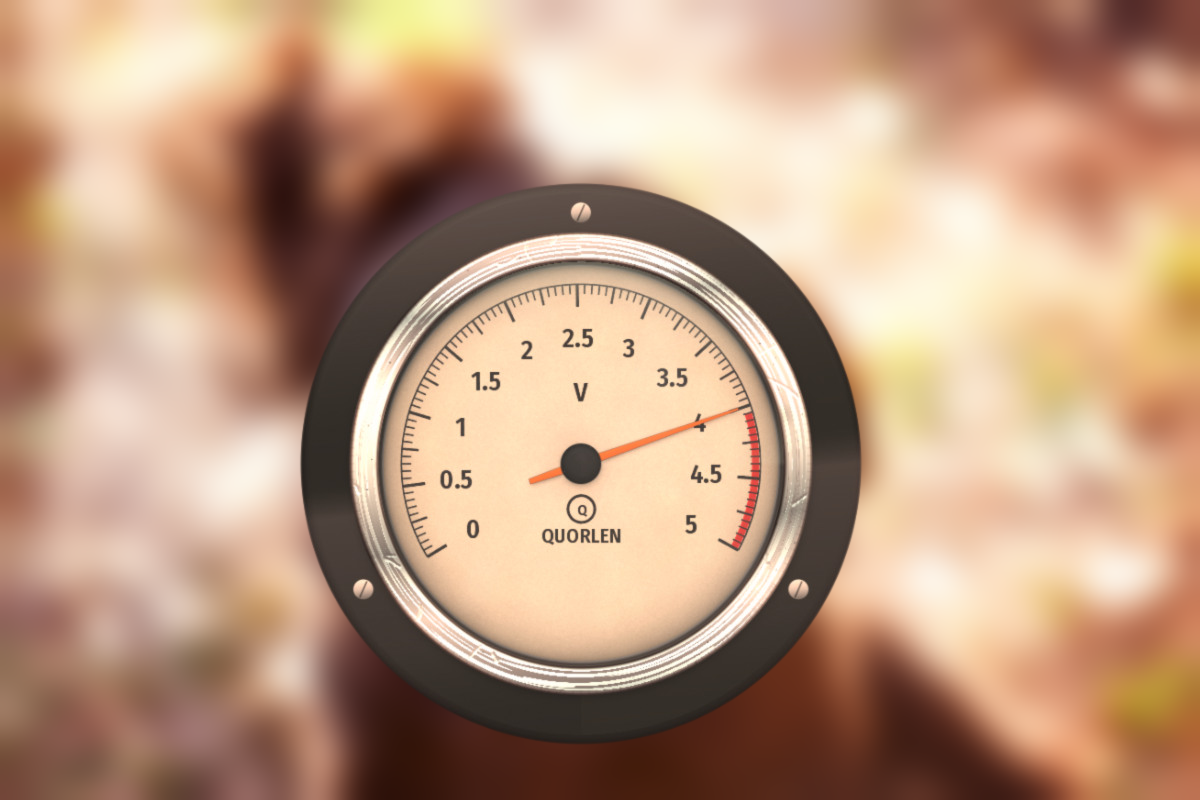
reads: 4V
